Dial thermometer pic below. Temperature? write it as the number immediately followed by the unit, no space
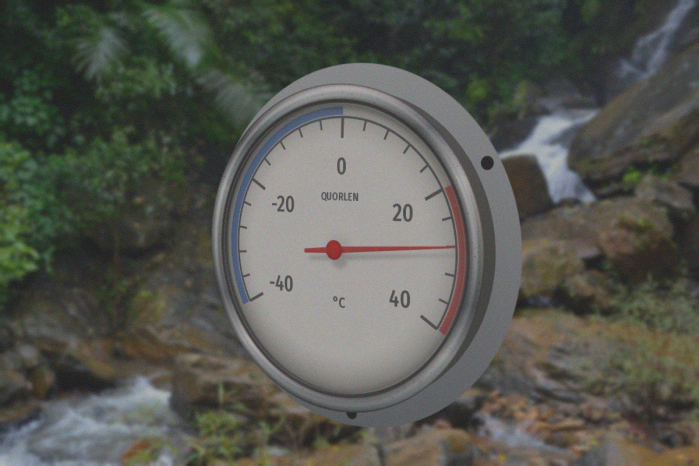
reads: 28°C
